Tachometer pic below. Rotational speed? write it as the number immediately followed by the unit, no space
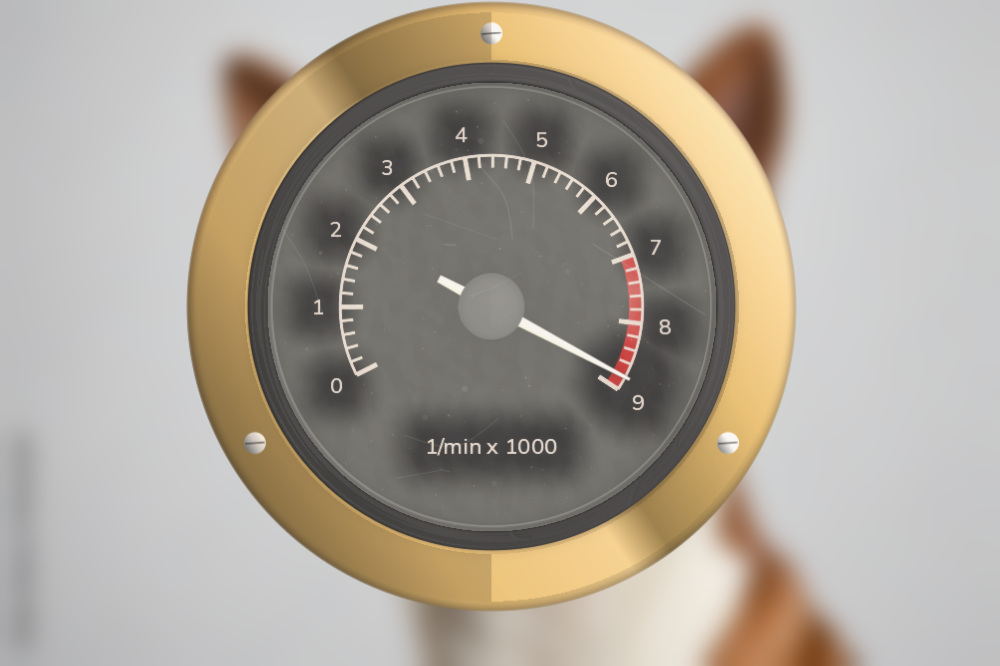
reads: 8800rpm
